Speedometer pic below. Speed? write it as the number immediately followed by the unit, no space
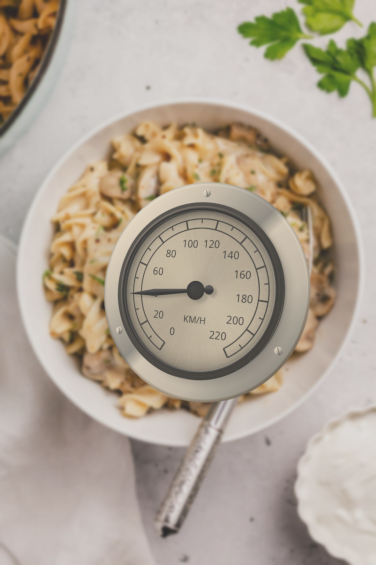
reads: 40km/h
